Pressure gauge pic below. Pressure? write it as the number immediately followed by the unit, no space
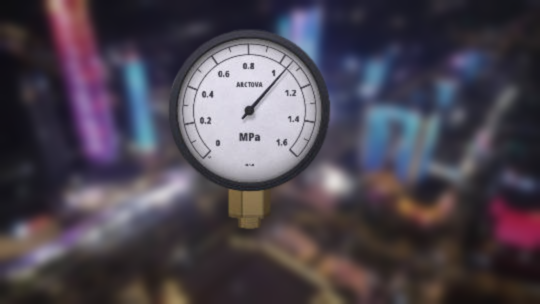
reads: 1.05MPa
